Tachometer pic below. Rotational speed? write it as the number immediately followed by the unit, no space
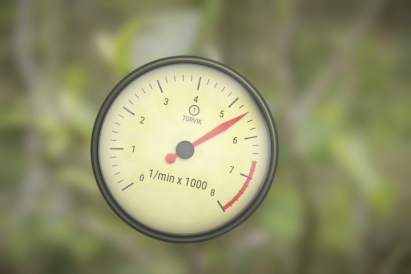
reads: 5400rpm
